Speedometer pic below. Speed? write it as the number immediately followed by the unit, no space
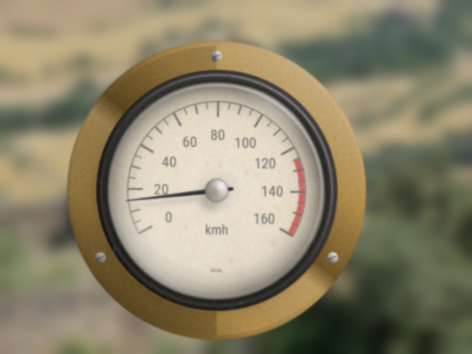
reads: 15km/h
